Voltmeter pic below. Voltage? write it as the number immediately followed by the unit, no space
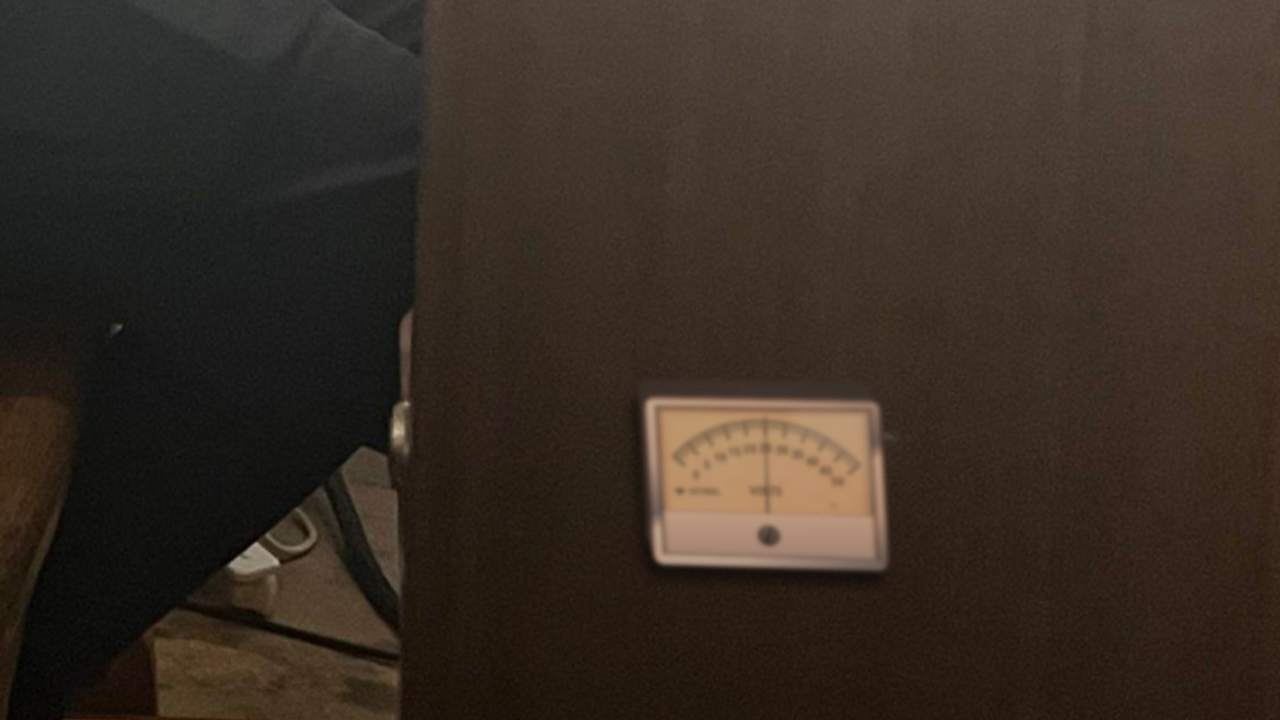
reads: 25V
